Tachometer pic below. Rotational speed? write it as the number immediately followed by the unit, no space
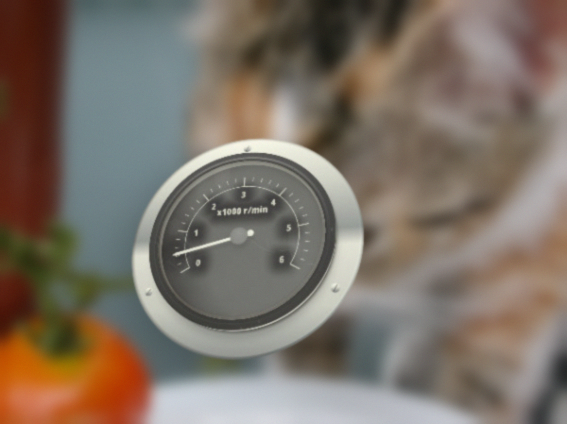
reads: 400rpm
